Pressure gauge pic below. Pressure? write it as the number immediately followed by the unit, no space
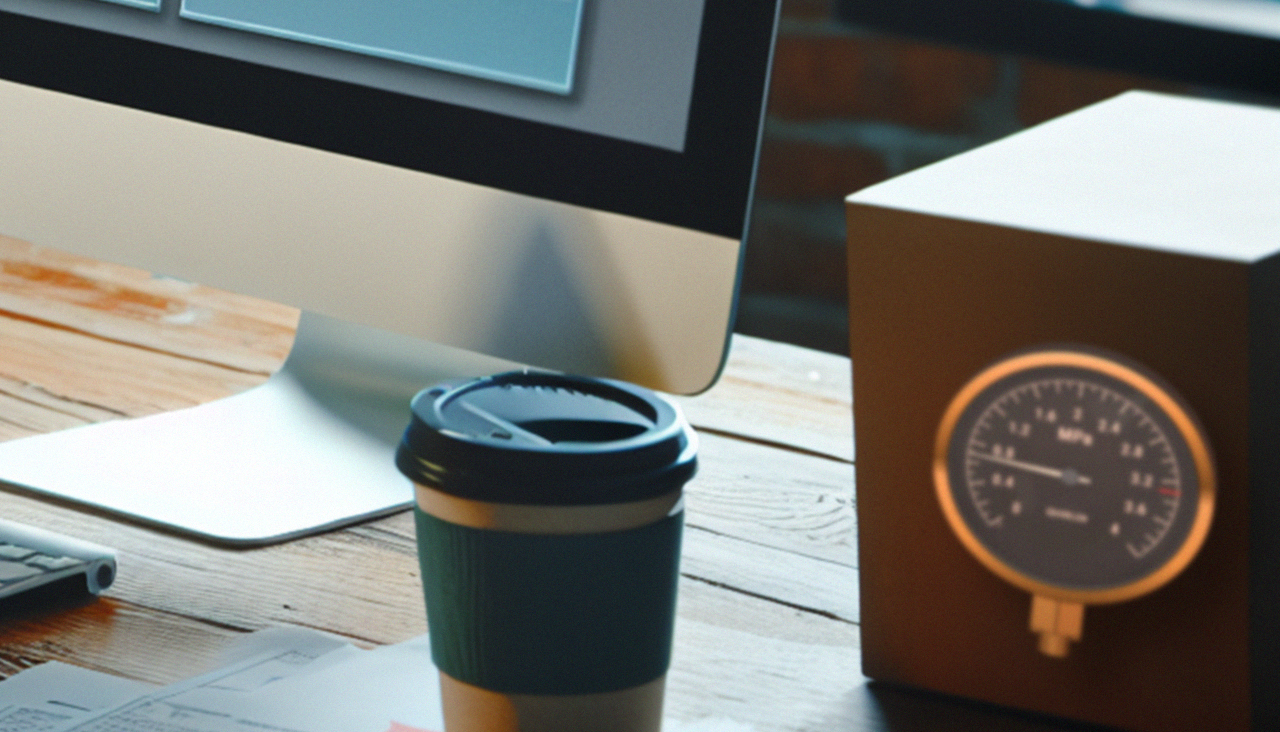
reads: 0.7MPa
